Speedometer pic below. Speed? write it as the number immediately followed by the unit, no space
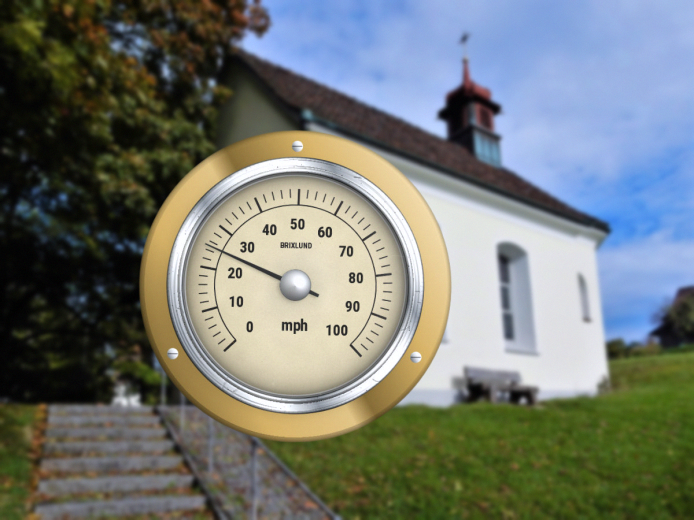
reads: 25mph
